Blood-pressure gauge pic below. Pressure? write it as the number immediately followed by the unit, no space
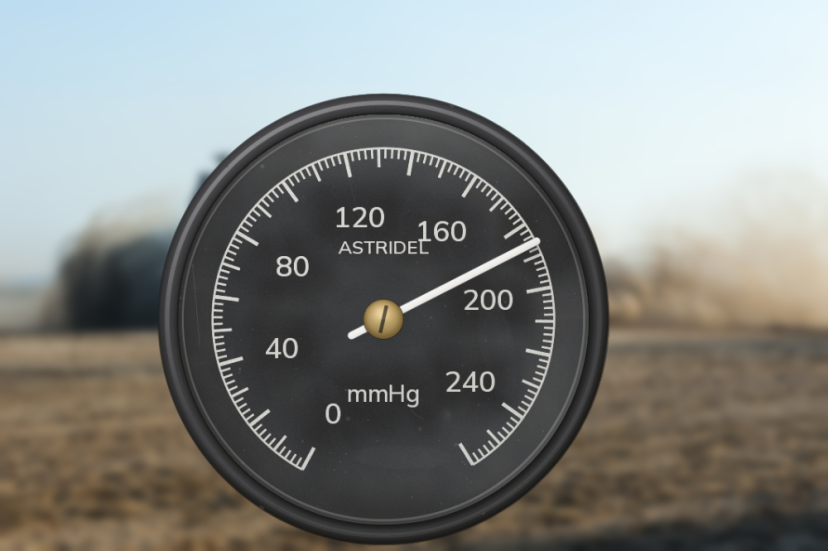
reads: 186mmHg
